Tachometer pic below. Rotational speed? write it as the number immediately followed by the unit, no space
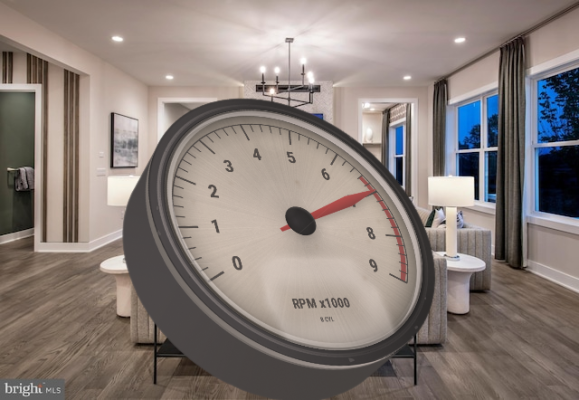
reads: 7000rpm
